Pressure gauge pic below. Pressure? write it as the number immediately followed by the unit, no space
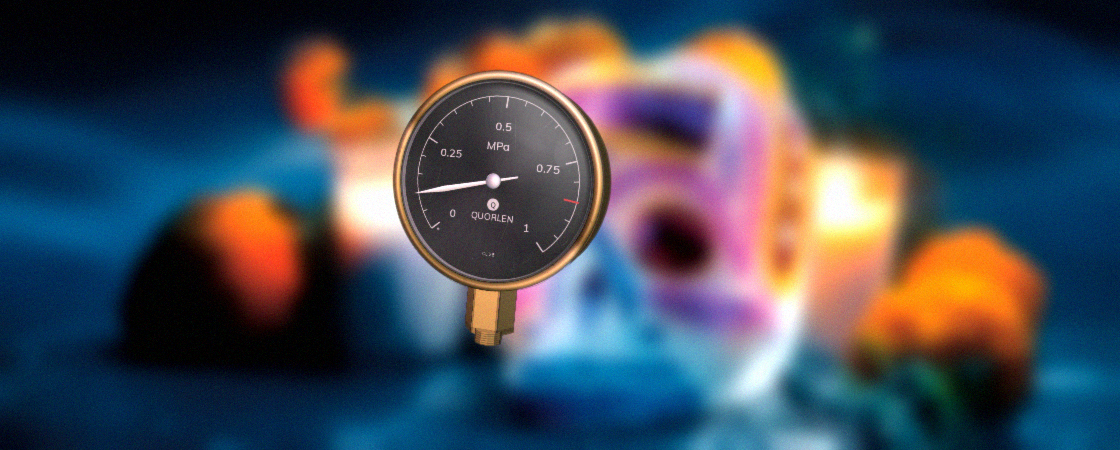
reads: 0.1MPa
